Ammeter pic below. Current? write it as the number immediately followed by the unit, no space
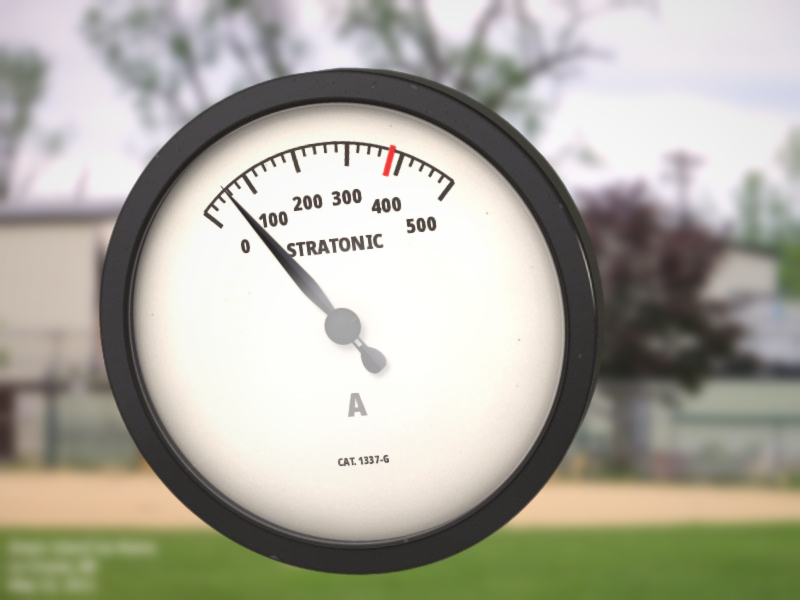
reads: 60A
